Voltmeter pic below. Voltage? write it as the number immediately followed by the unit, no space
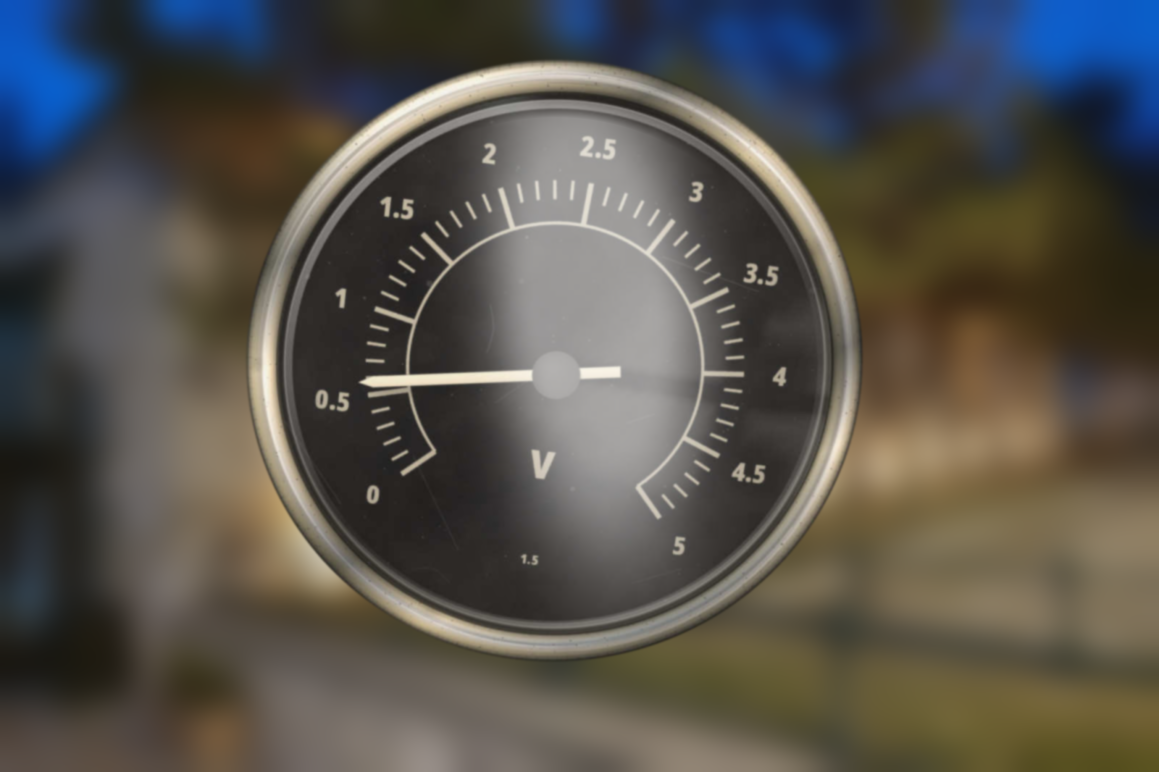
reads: 0.6V
